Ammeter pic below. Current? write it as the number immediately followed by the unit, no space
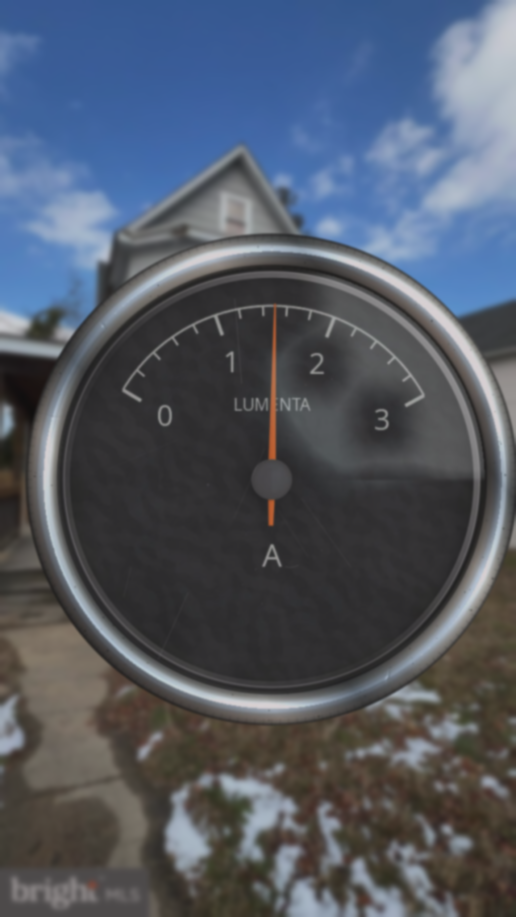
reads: 1.5A
